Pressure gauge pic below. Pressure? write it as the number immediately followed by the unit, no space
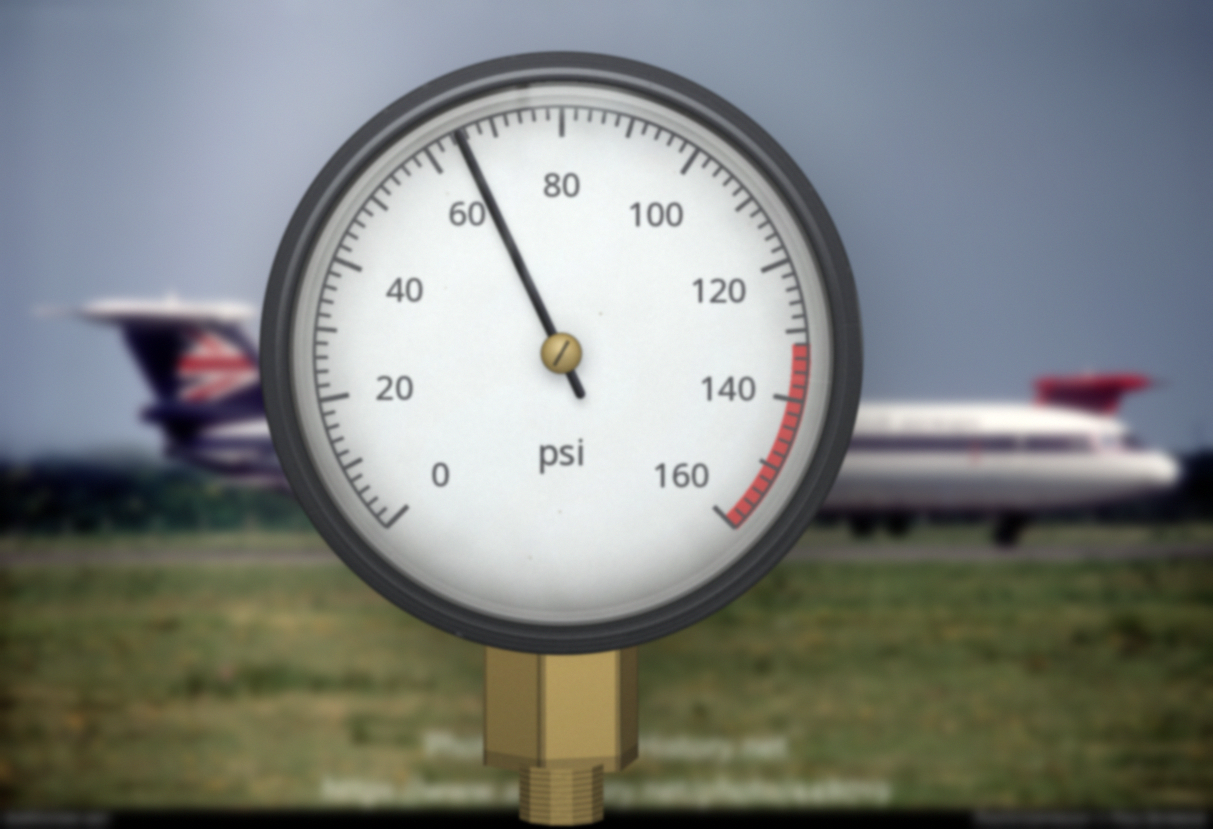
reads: 65psi
